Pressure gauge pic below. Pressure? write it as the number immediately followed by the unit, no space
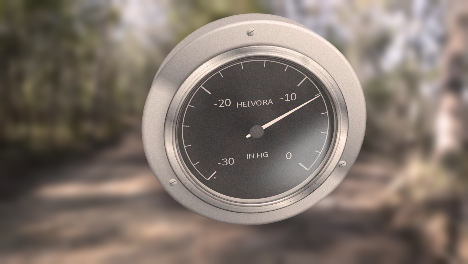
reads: -8inHg
